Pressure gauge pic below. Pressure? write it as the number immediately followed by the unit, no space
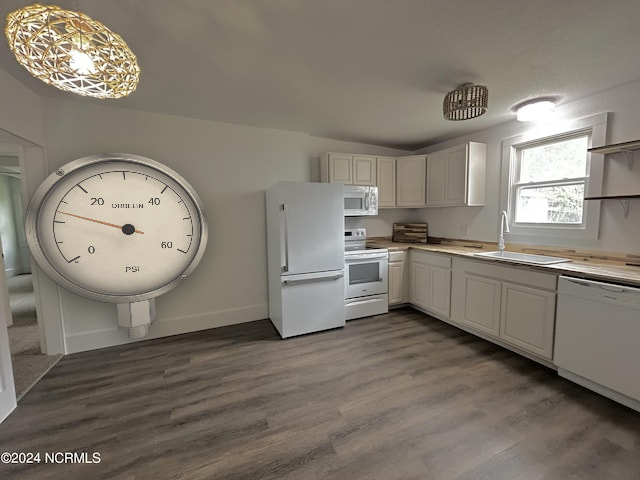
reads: 12.5psi
